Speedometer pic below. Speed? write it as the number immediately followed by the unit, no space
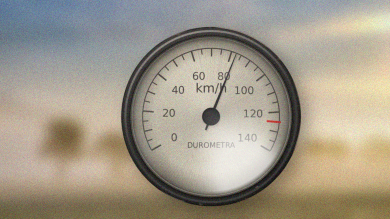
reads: 82.5km/h
